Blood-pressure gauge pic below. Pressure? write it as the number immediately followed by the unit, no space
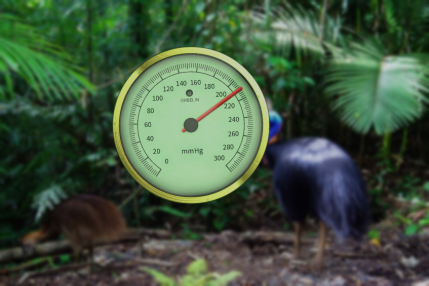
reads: 210mmHg
